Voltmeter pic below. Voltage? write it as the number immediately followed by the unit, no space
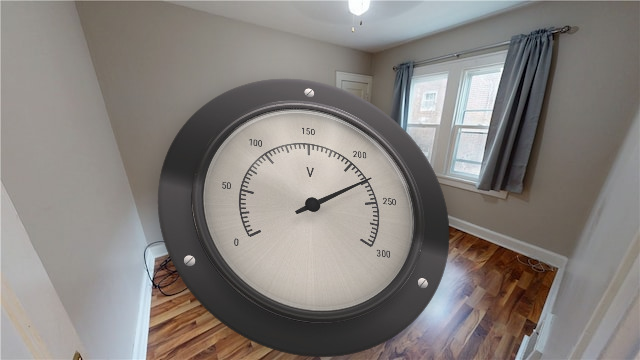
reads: 225V
